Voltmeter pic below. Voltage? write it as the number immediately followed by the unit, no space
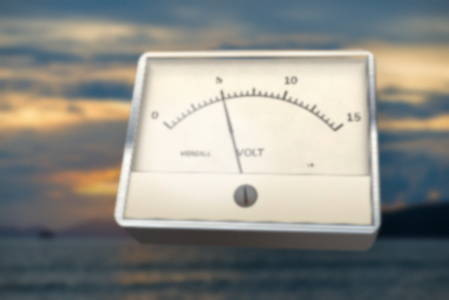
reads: 5V
